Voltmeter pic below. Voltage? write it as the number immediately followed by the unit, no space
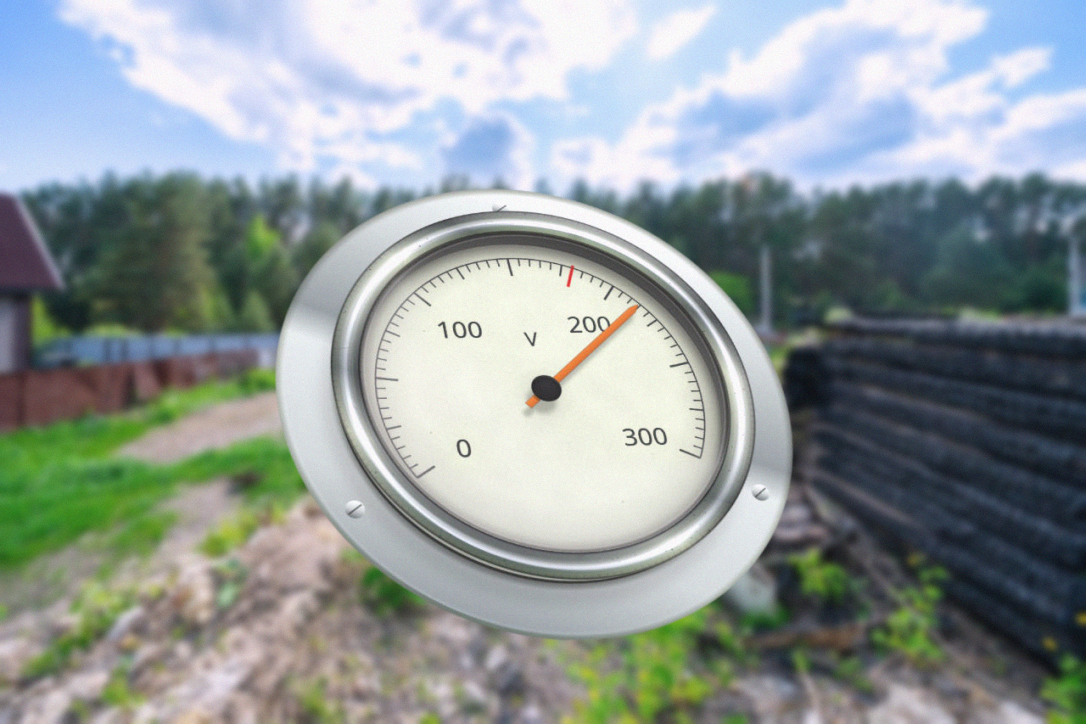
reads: 215V
